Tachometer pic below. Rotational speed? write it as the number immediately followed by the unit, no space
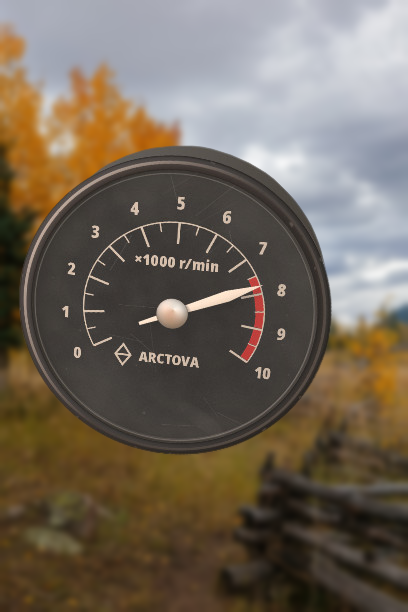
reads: 7750rpm
